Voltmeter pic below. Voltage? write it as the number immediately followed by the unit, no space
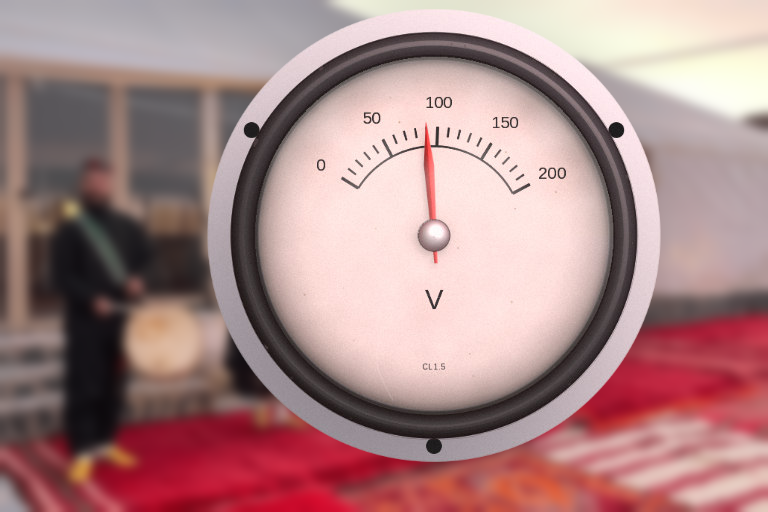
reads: 90V
